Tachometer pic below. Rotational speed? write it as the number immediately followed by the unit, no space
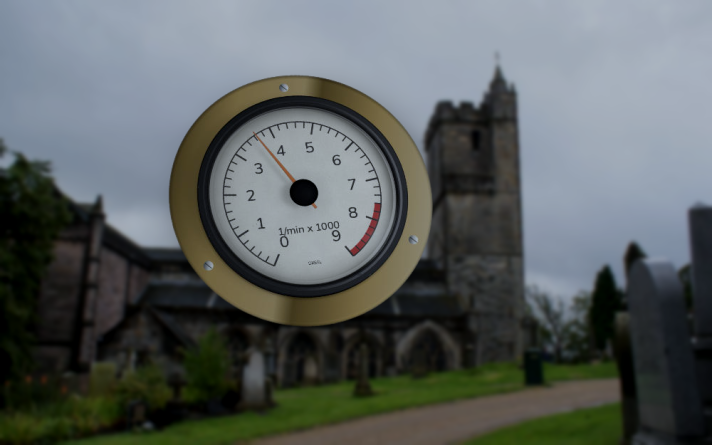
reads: 3600rpm
